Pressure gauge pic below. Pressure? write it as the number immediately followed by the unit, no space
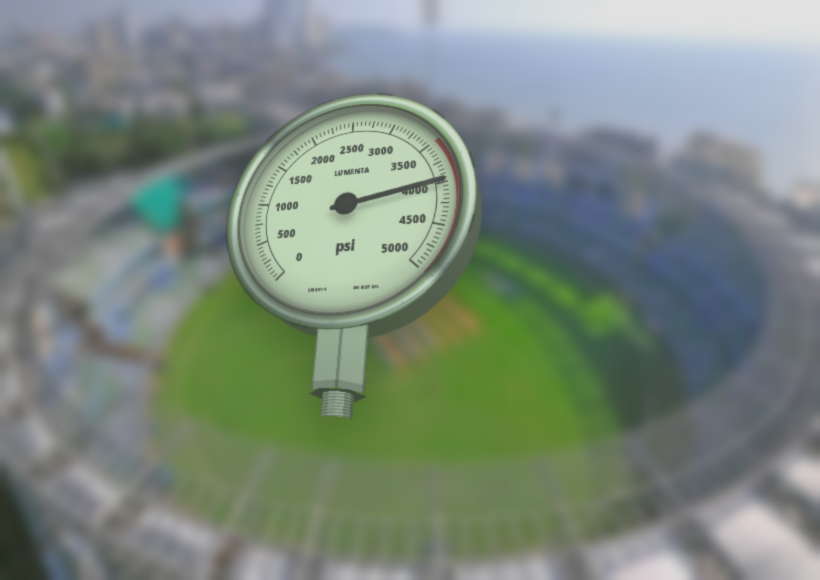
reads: 4000psi
